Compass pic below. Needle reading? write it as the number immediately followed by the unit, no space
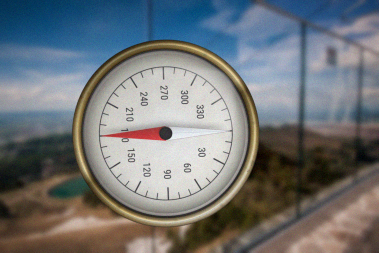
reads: 180°
